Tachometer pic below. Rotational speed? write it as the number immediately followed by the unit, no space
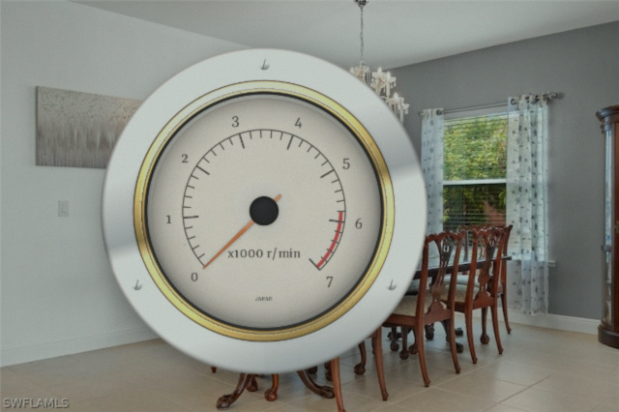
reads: 0rpm
